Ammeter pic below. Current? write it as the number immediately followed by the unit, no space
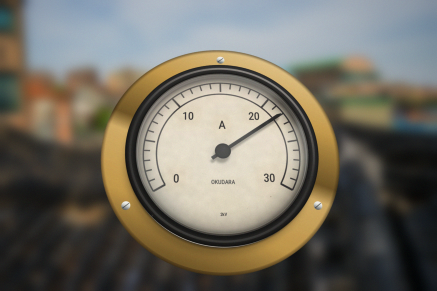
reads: 22A
